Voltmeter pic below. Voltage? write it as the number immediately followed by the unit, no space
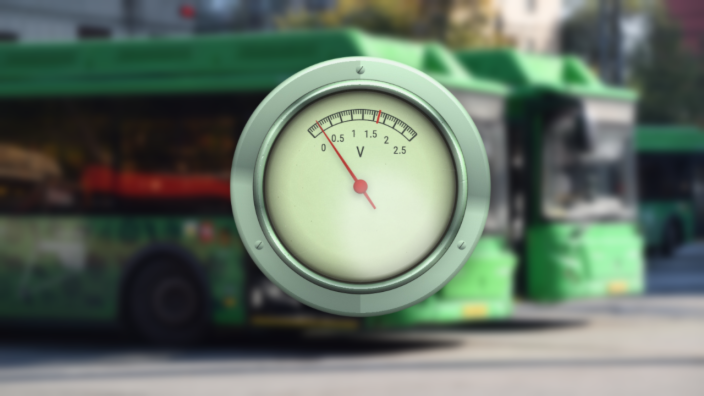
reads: 0.25V
